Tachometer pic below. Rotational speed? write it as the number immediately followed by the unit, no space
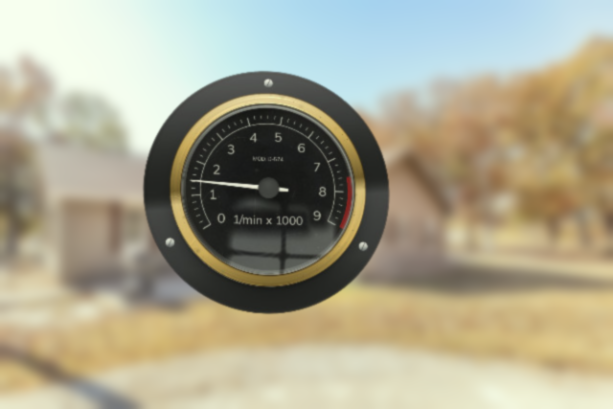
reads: 1400rpm
